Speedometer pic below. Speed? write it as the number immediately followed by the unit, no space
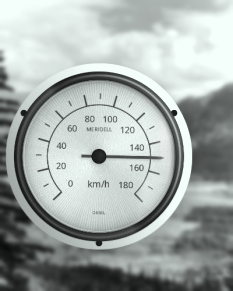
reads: 150km/h
